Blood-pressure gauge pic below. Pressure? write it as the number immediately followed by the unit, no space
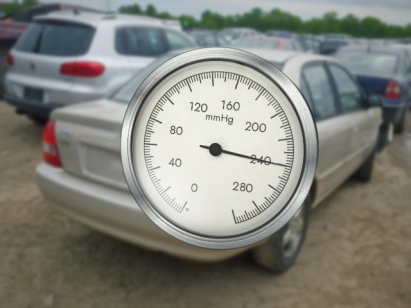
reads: 240mmHg
